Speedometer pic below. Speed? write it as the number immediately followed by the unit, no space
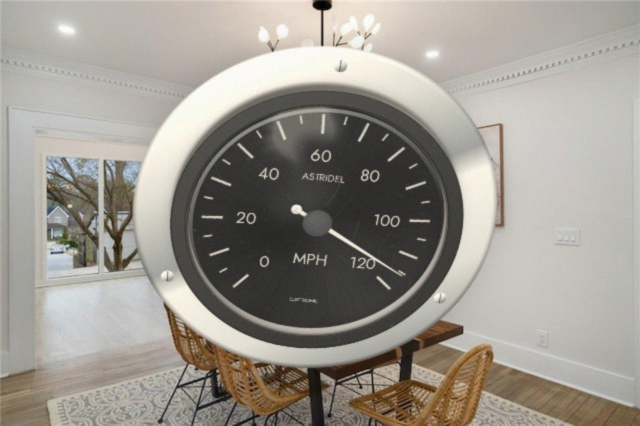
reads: 115mph
